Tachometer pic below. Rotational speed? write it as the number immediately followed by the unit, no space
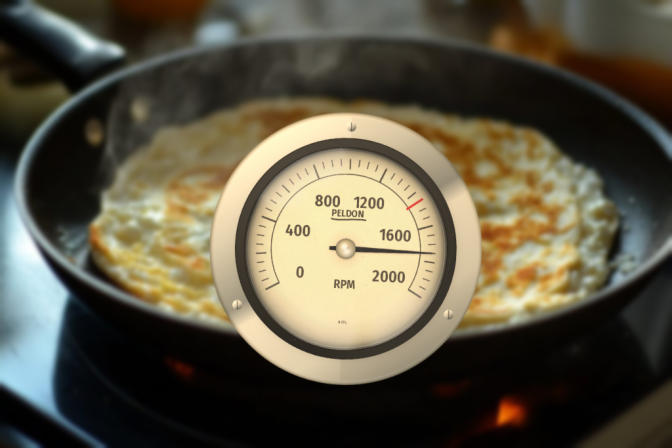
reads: 1750rpm
